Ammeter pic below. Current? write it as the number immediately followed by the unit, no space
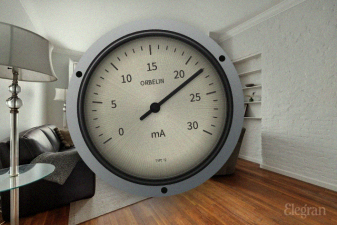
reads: 22mA
